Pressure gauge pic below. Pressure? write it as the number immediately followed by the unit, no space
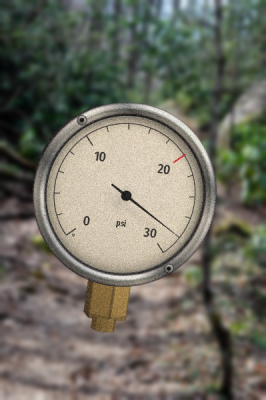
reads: 28psi
